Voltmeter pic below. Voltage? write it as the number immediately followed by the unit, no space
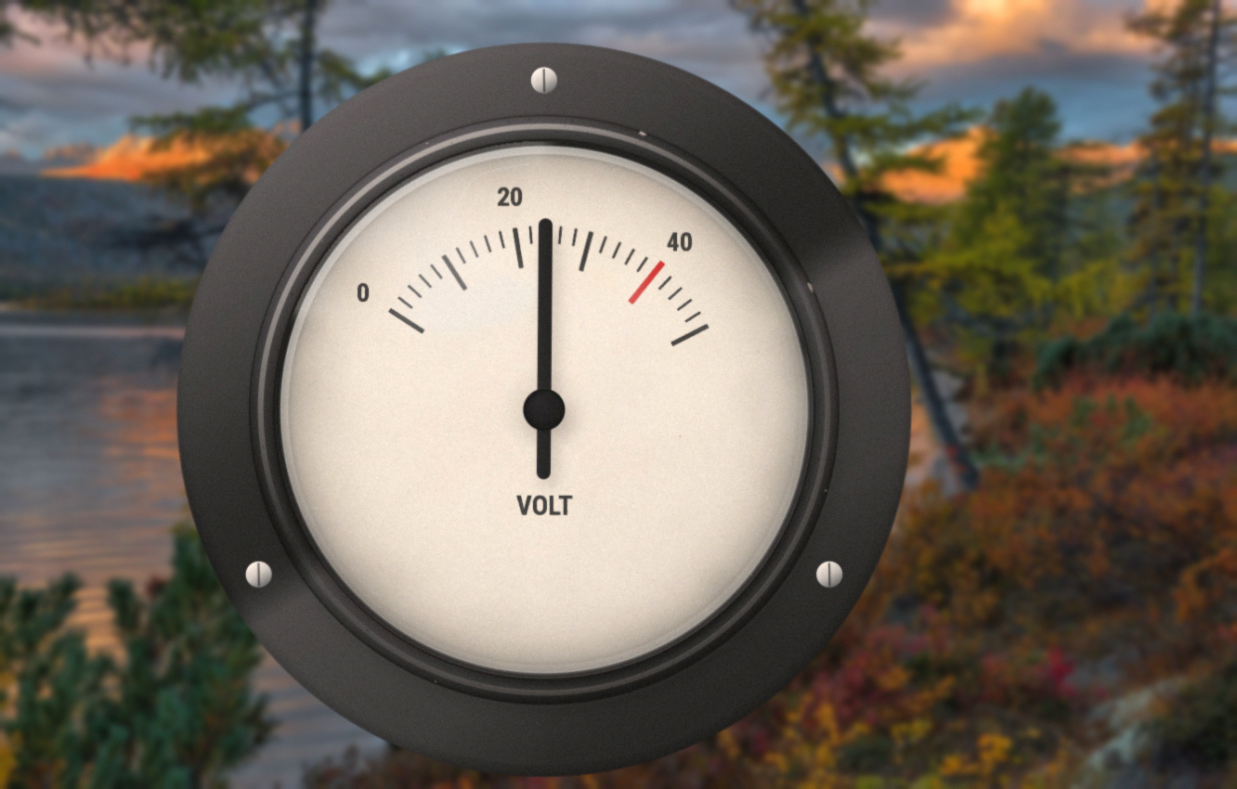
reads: 24V
